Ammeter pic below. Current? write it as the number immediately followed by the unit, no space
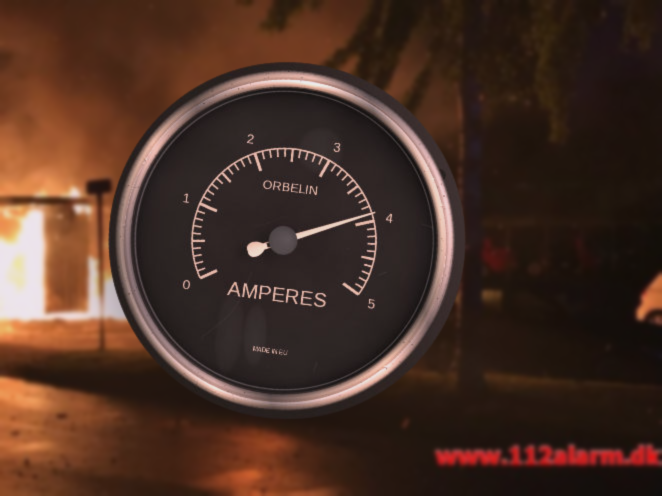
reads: 3.9A
